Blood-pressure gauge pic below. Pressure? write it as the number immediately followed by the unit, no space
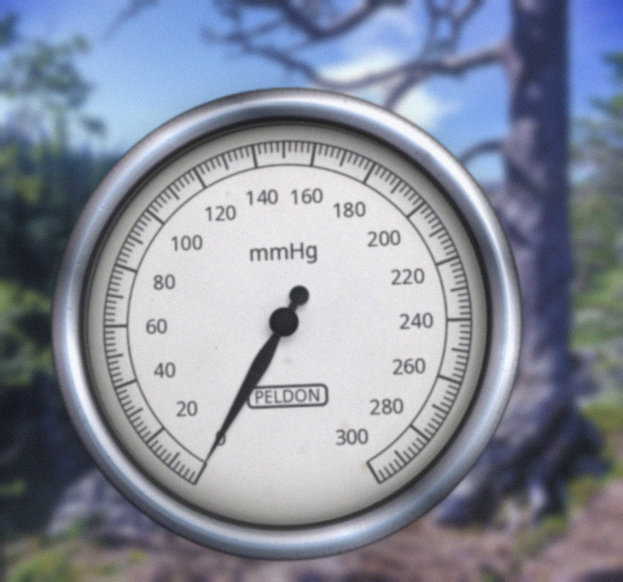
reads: 0mmHg
